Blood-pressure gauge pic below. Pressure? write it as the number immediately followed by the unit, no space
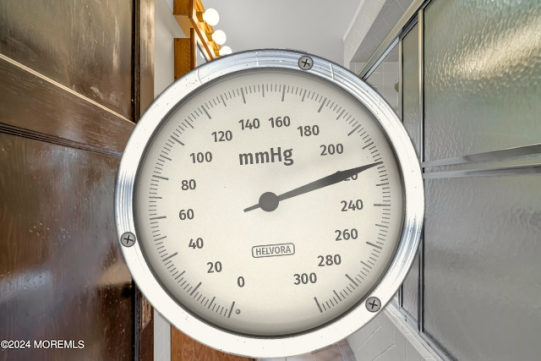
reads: 220mmHg
